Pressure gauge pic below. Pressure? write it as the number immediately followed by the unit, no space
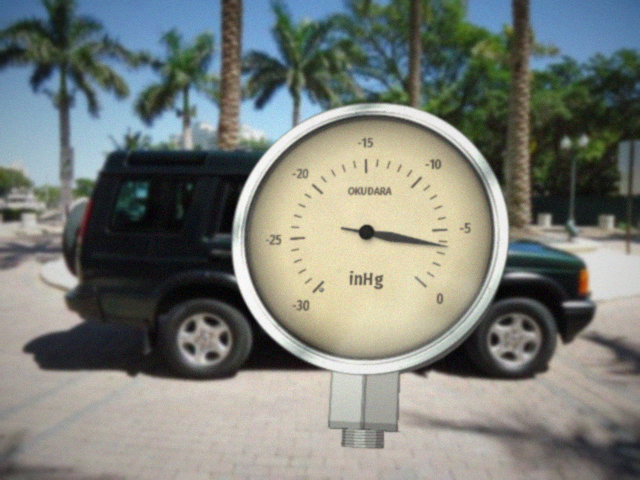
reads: -3.5inHg
